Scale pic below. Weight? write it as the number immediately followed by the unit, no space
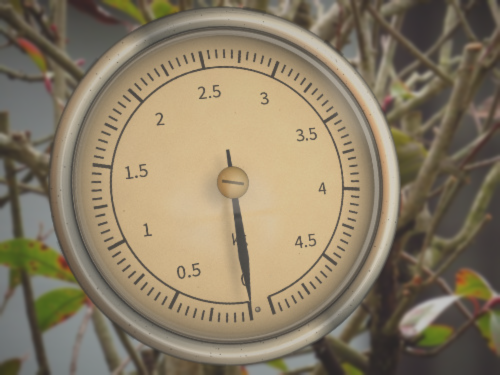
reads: 0kg
